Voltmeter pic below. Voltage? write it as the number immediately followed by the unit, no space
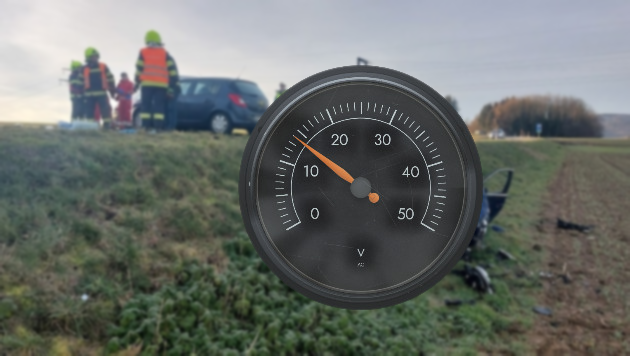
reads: 14V
